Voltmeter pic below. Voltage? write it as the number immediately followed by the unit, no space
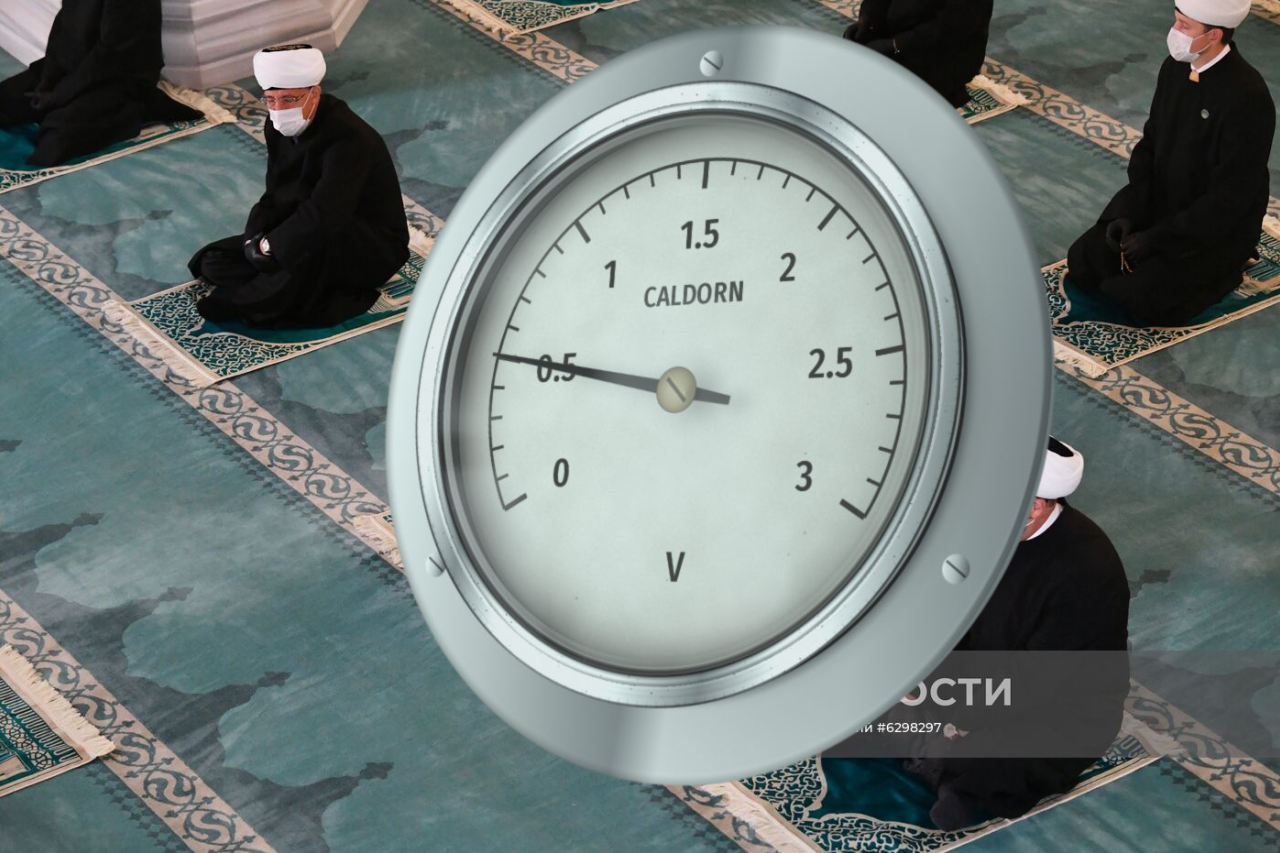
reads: 0.5V
